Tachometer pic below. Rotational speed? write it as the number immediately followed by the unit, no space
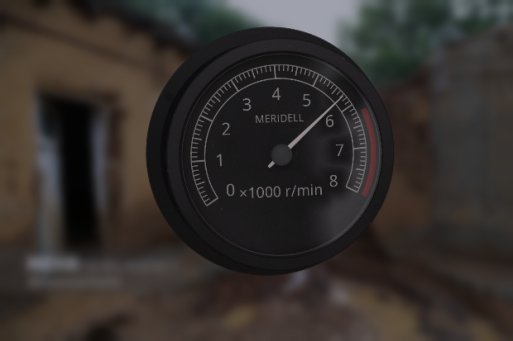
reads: 5700rpm
